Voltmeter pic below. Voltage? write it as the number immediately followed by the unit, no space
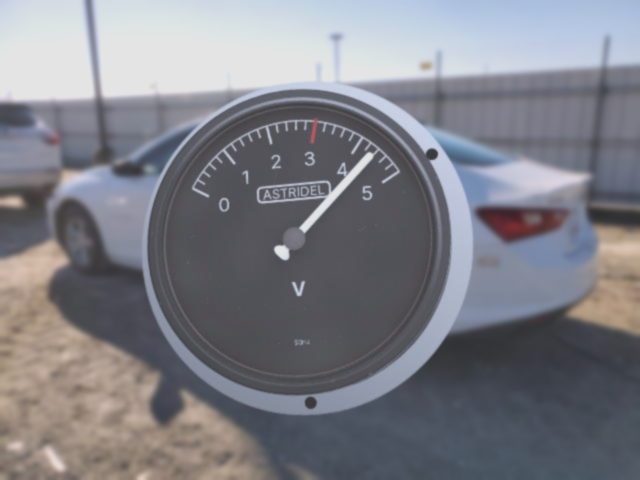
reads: 4.4V
